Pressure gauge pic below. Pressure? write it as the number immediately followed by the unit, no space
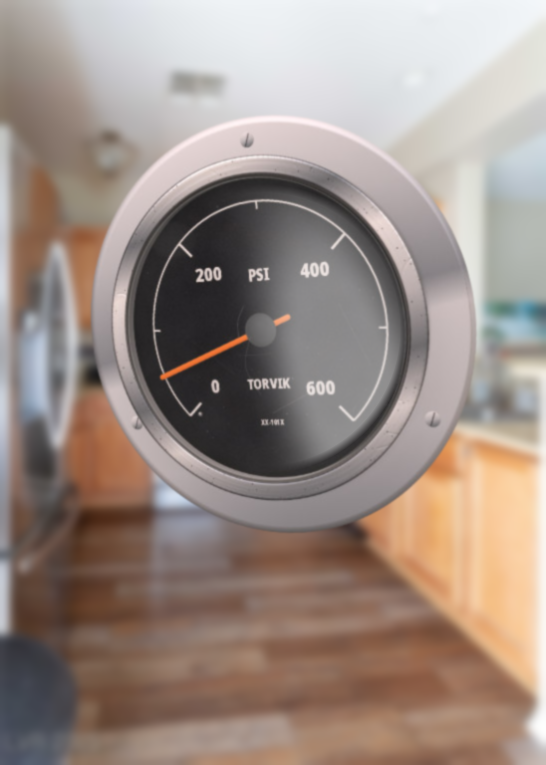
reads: 50psi
